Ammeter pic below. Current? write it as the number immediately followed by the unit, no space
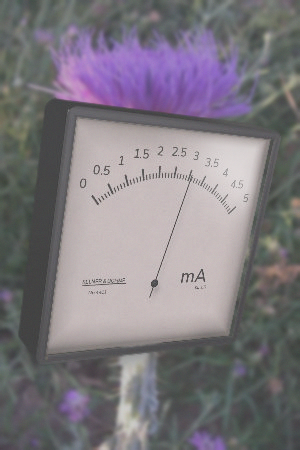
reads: 3mA
